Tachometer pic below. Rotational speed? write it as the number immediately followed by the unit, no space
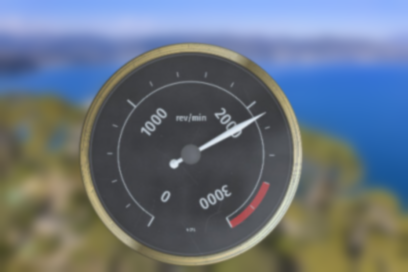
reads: 2100rpm
